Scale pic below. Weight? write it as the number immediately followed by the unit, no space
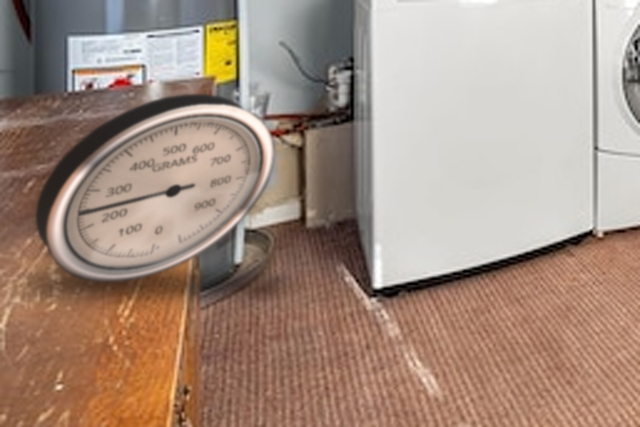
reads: 250g
